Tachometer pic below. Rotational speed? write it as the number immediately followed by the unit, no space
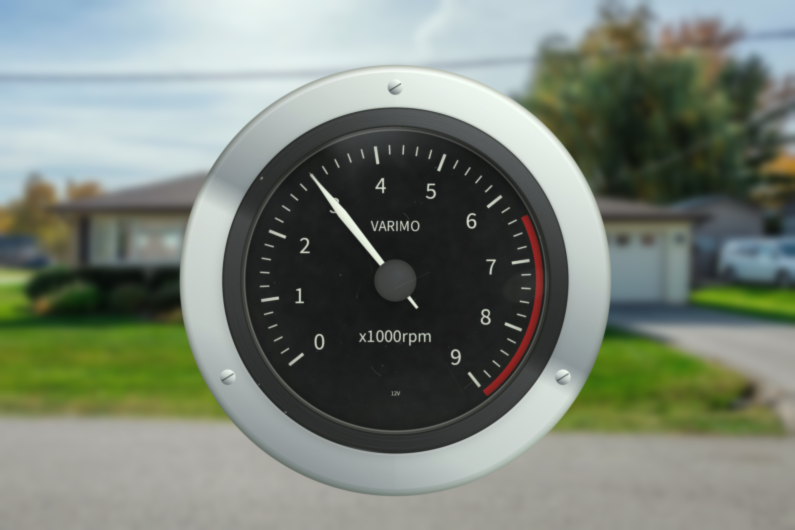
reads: 3000rpm
